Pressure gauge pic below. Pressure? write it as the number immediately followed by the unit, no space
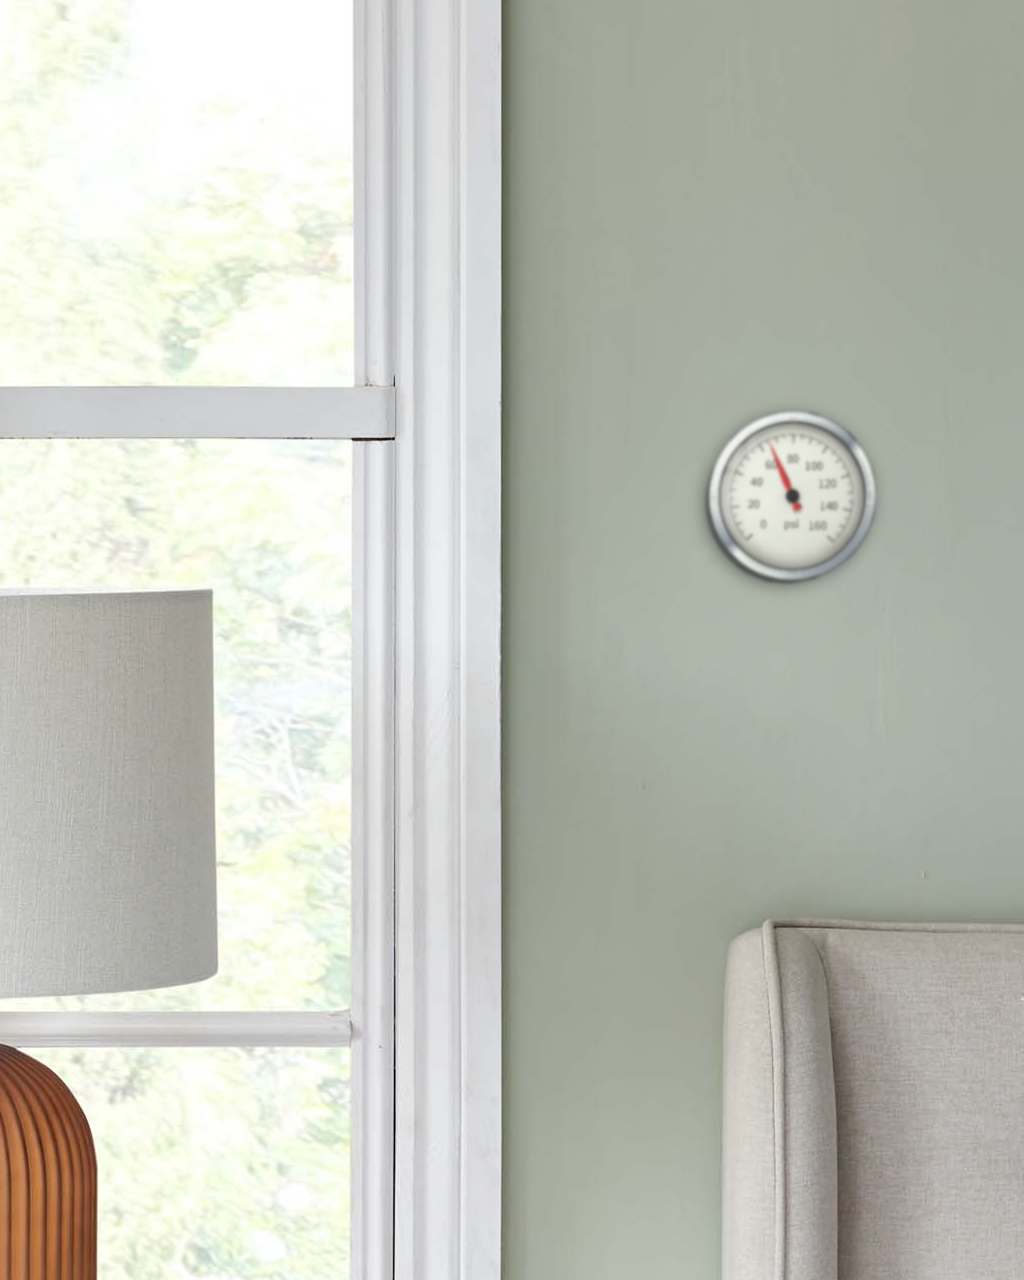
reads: 65psi
